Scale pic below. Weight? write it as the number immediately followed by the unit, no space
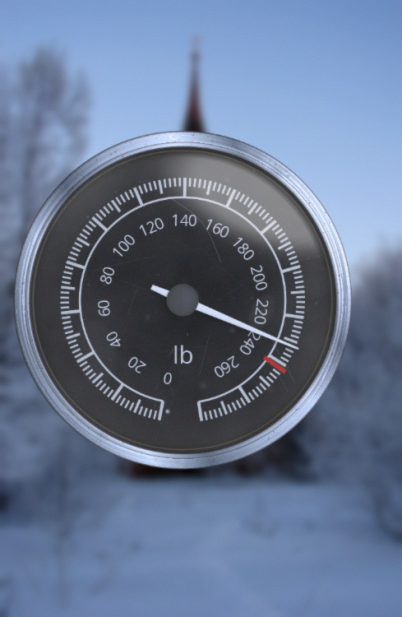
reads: 232lb
